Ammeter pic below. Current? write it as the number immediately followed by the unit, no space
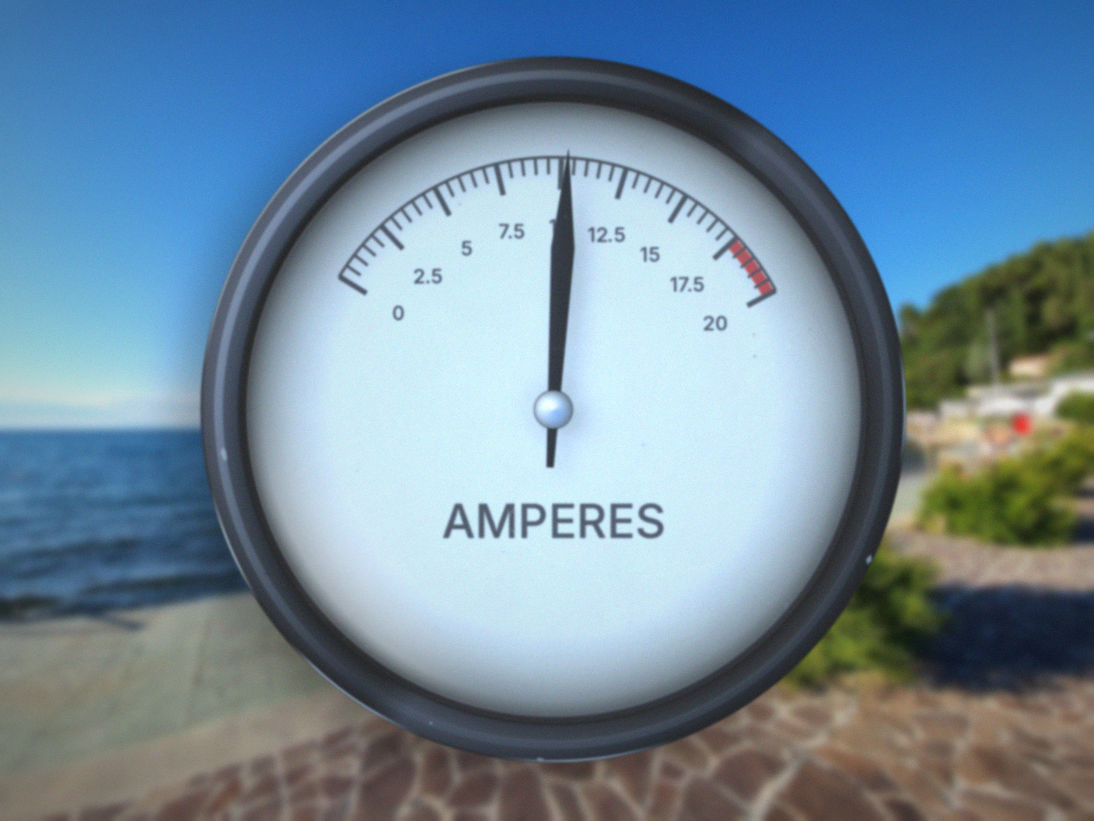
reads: 10.25A
